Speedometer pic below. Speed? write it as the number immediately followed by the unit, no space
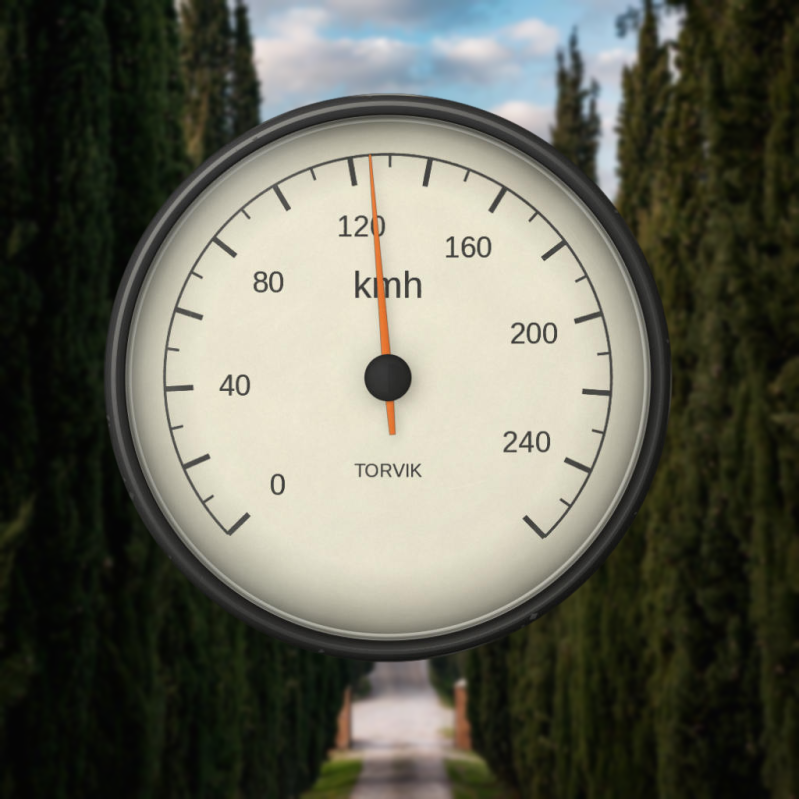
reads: 125km/h
